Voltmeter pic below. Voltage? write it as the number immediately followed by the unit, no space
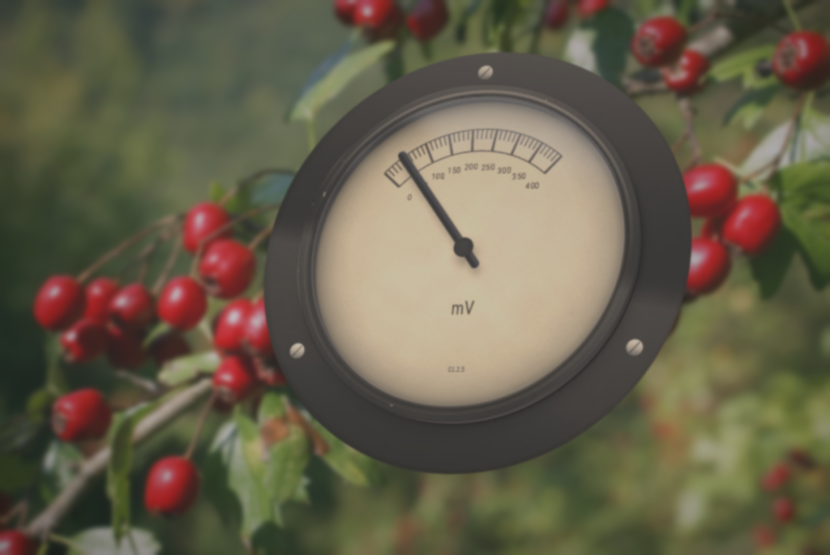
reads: 50mV
